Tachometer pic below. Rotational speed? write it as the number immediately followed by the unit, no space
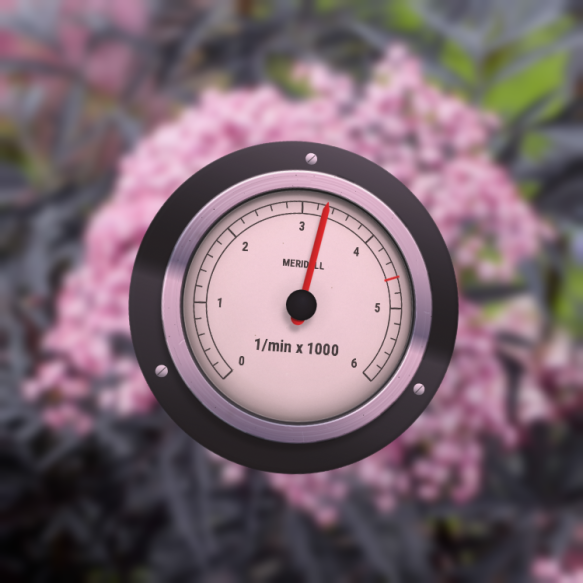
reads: 3300rpm
